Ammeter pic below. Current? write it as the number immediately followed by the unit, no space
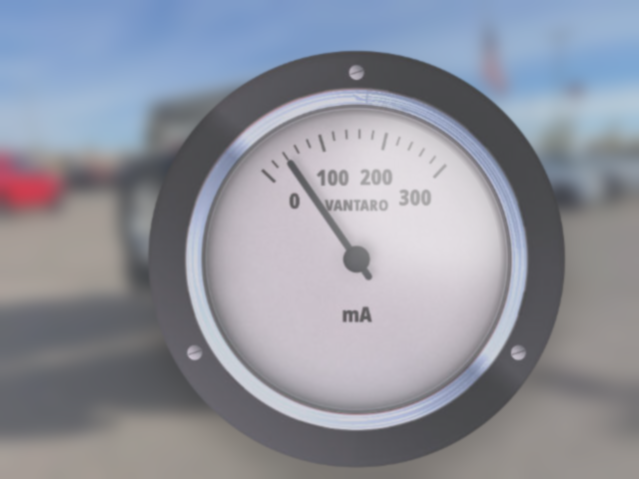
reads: 40mA
